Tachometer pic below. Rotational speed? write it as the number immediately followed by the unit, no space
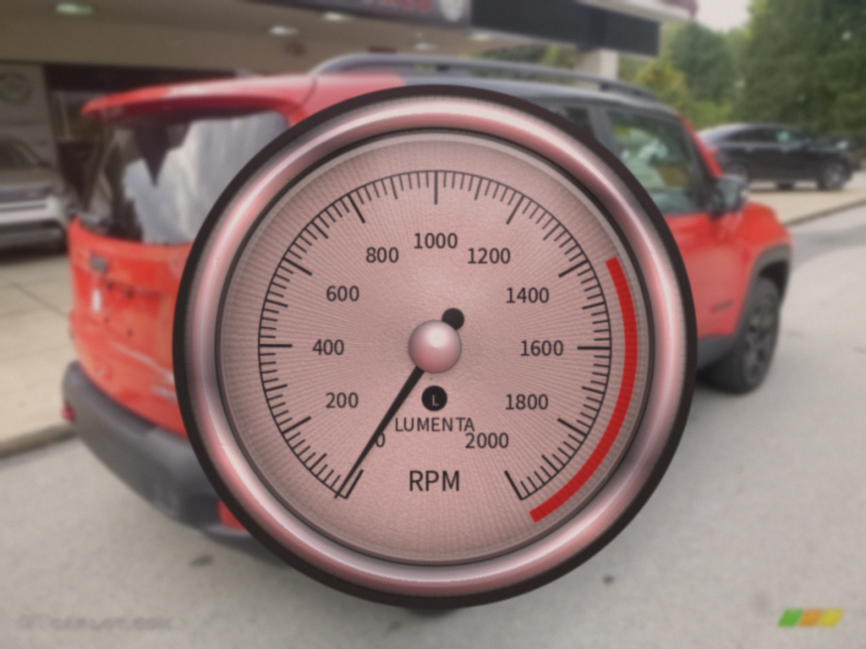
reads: 20rpm
